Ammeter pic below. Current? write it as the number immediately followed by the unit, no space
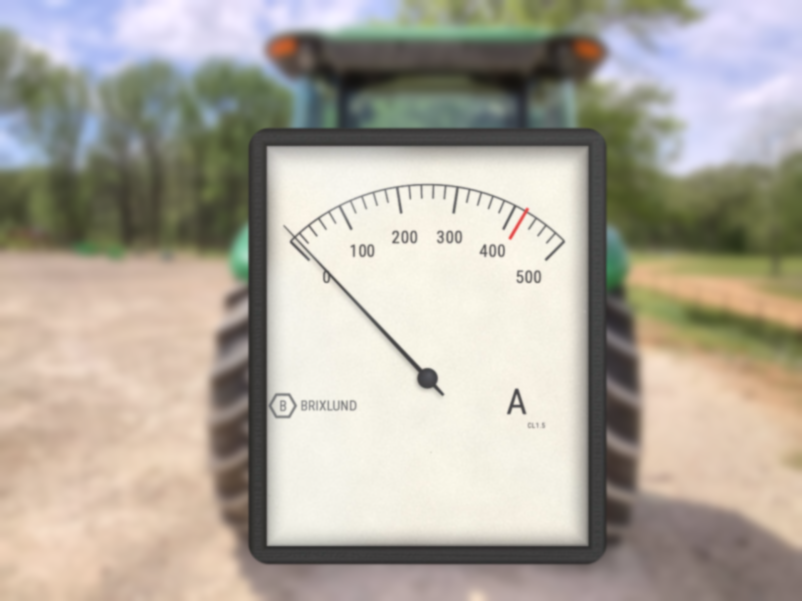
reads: 10A
